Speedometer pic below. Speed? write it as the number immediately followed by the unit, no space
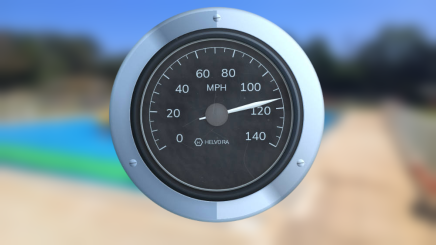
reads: 115mph
